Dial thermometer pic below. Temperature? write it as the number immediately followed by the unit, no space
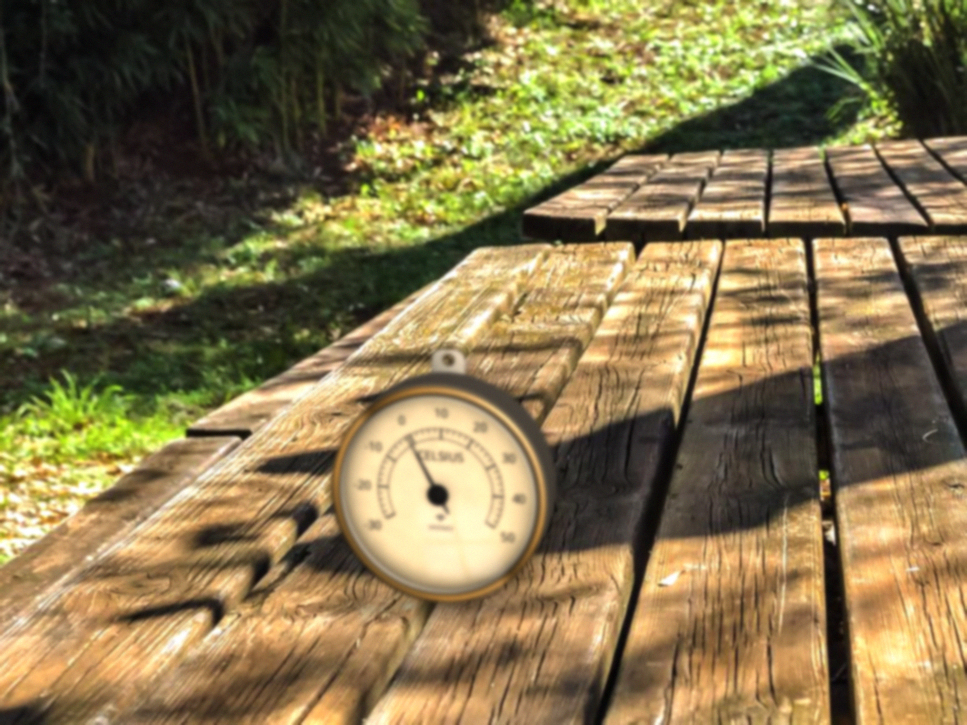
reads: 0°C
